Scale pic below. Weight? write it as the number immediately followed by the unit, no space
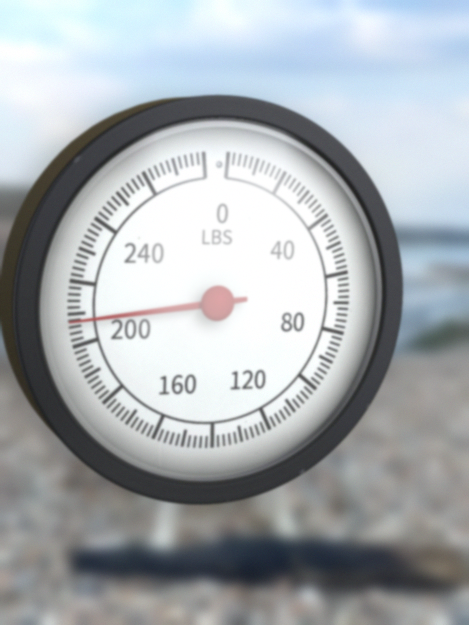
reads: 208lb
